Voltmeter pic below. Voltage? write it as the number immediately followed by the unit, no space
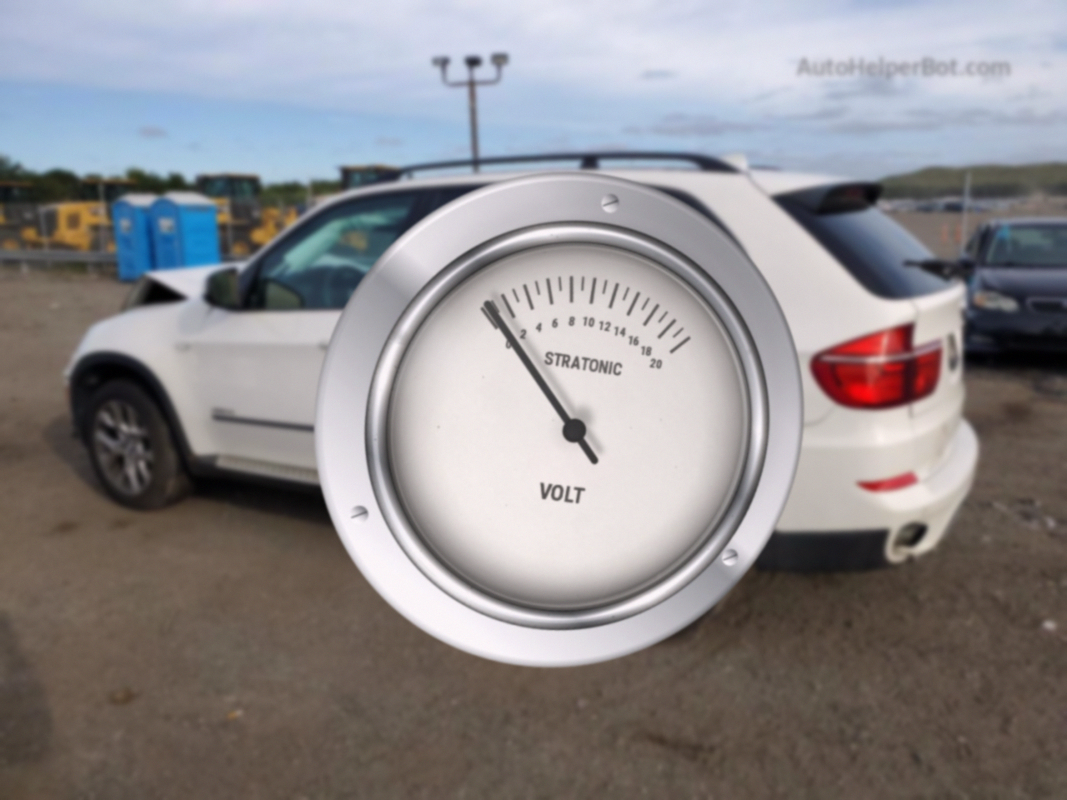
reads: 0.5V
